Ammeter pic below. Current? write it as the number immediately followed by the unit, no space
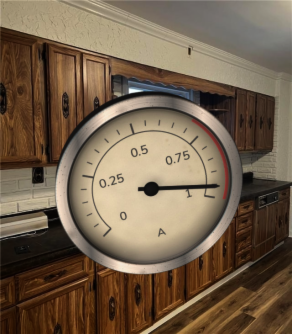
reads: 0.95A
